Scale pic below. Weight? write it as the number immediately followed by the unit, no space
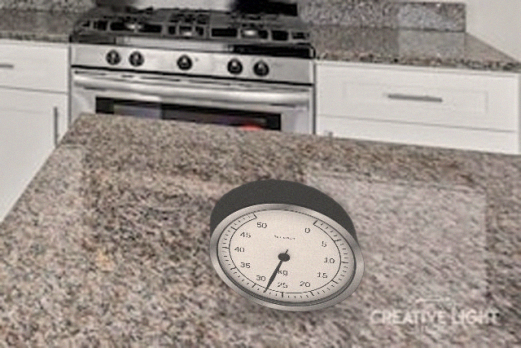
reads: 28kg
